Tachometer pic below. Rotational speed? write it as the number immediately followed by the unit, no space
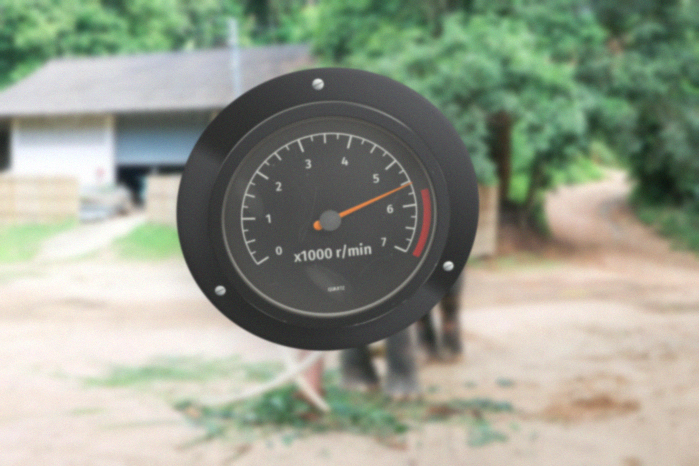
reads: 5500rpm
